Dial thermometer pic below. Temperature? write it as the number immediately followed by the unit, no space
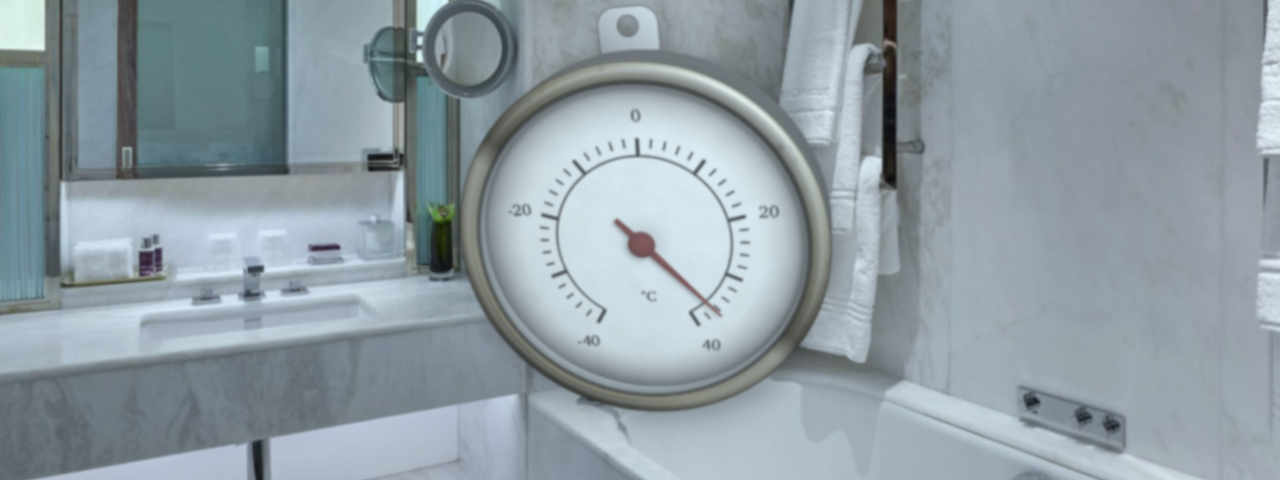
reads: 36°C
